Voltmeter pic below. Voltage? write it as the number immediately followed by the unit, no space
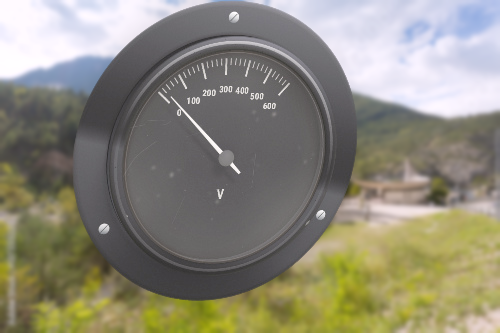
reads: 20V
